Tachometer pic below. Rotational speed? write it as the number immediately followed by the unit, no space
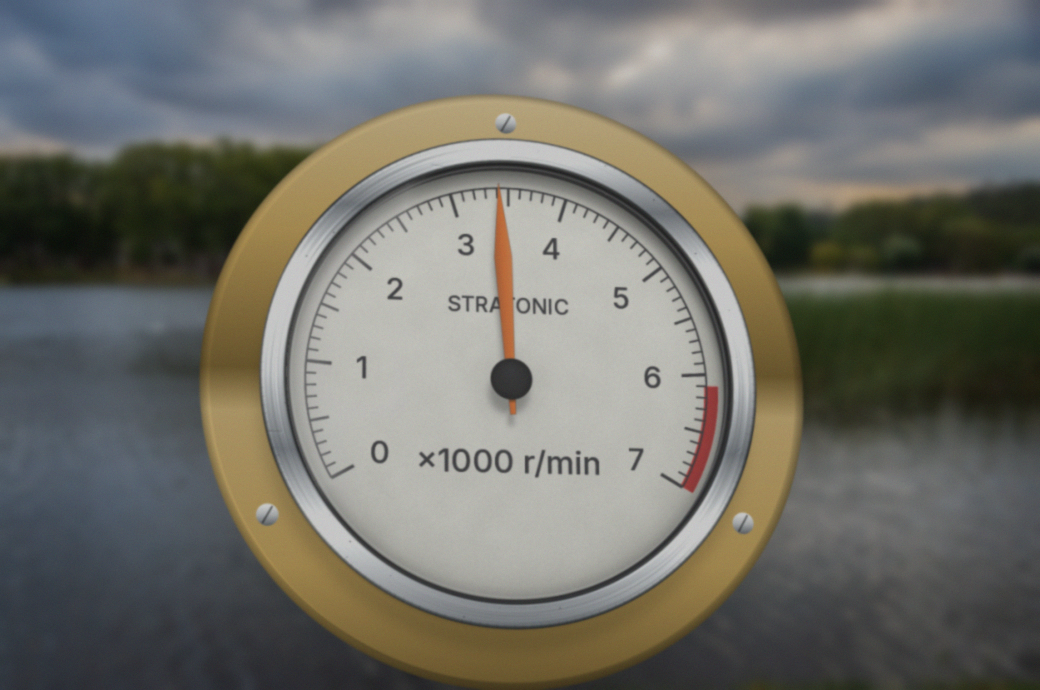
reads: 3400rpm
